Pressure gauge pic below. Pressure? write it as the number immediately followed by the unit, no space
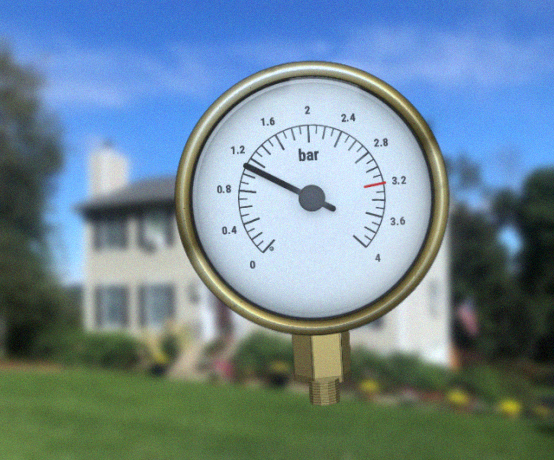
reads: 1.1bar
